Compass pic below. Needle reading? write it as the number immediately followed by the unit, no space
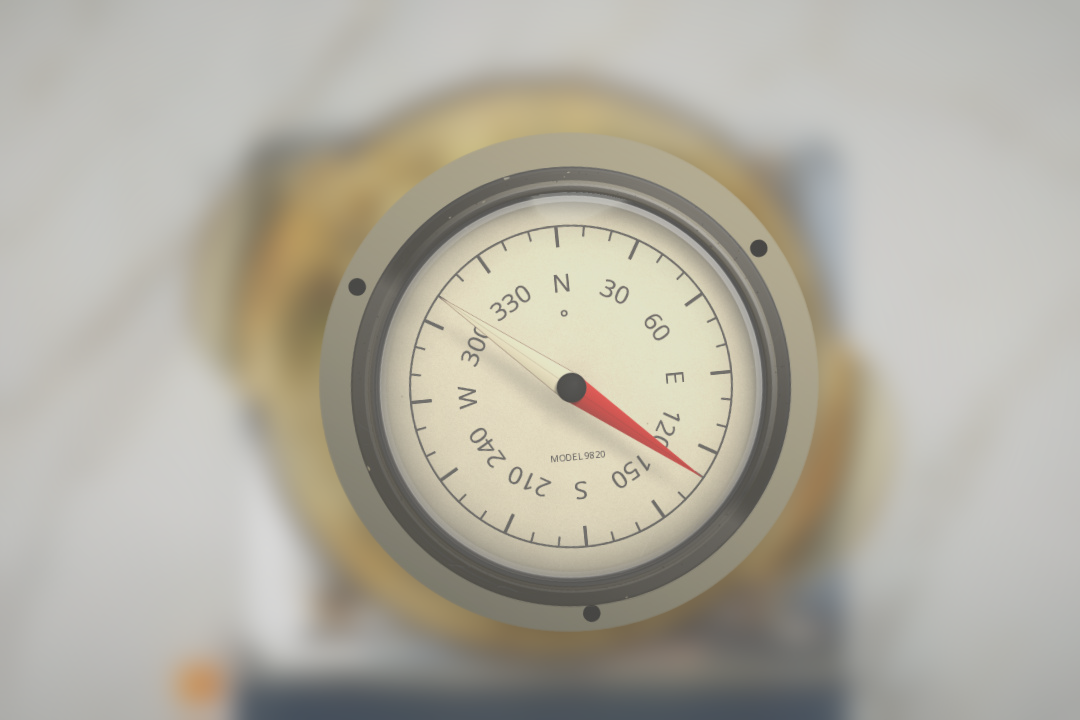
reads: 130°
